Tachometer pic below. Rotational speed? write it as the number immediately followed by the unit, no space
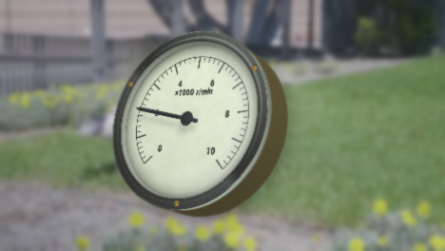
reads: 2000rpm
